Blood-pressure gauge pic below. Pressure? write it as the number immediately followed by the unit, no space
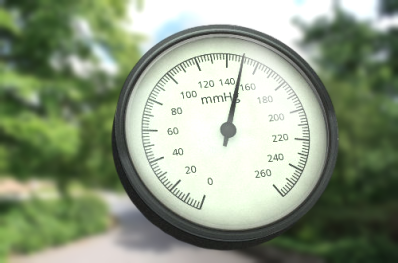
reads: 150mmHg
